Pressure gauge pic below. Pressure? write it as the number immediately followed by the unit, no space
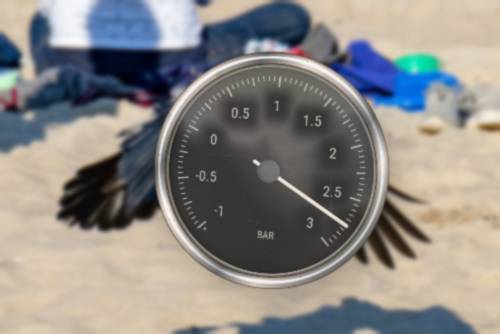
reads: 2.75bar
